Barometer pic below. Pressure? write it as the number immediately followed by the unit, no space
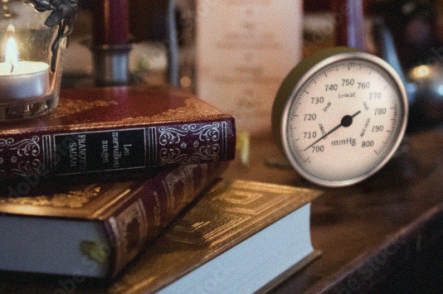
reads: 705mmHg
